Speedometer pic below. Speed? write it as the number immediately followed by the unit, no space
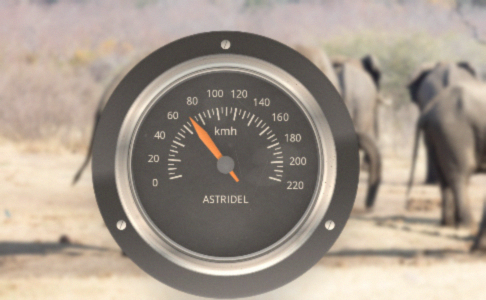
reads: 70km/h
